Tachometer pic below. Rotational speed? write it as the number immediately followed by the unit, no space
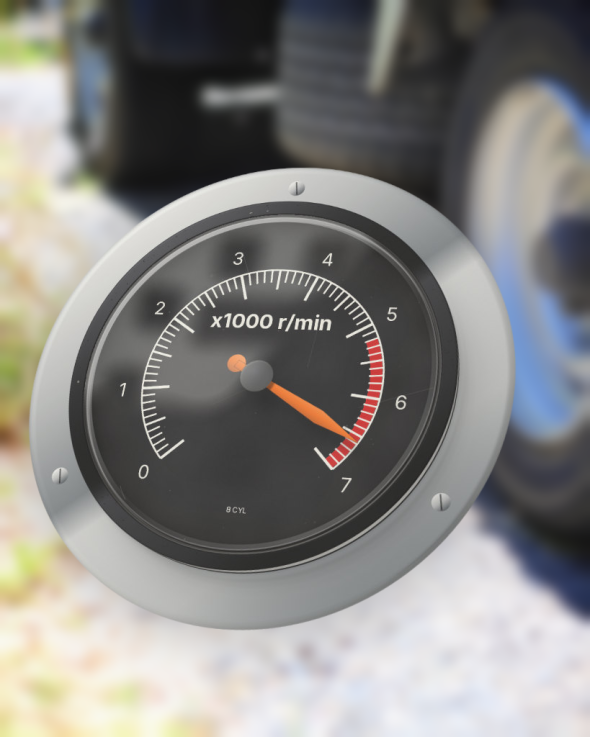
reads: 6600rpm
